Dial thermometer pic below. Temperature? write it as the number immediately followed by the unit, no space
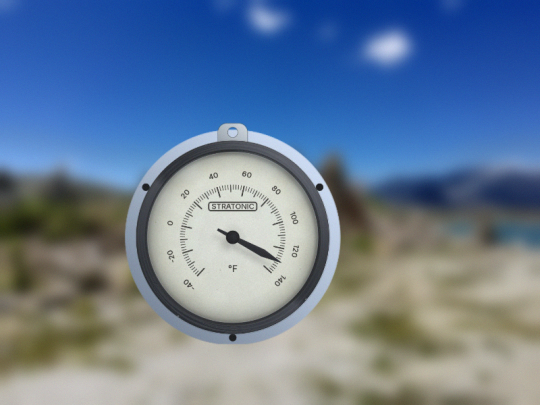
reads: 130°F
